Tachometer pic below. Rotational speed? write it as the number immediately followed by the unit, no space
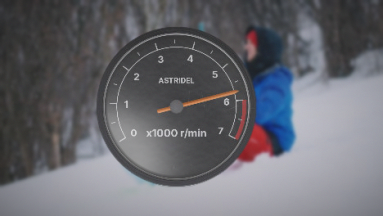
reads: 5750rpm
